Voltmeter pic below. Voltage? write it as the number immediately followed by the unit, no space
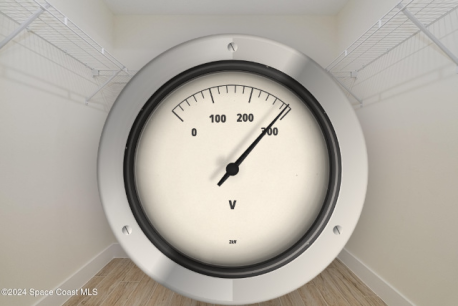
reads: 290V
